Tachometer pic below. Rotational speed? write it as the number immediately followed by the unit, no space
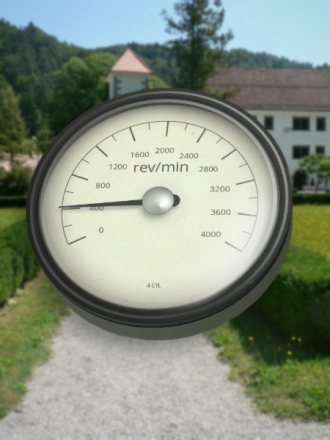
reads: 400rpm
